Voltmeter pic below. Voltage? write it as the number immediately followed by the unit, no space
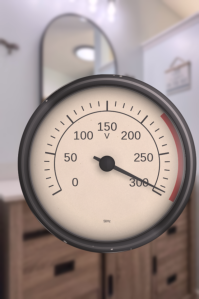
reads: 295V
